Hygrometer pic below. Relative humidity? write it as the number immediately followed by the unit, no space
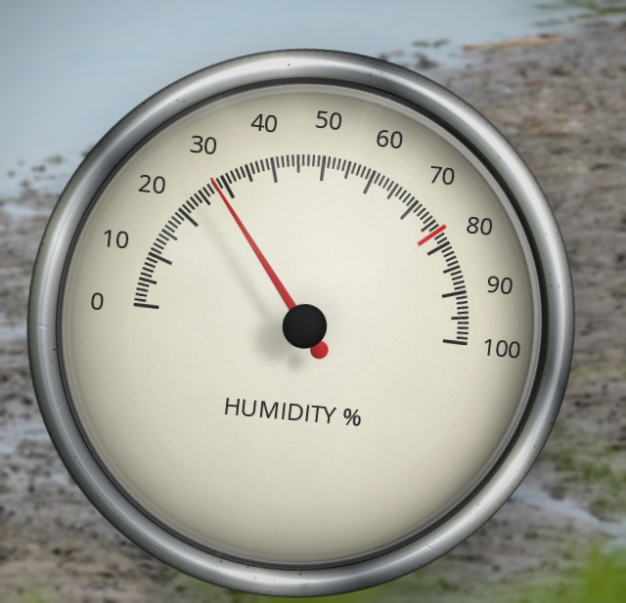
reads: 28%
